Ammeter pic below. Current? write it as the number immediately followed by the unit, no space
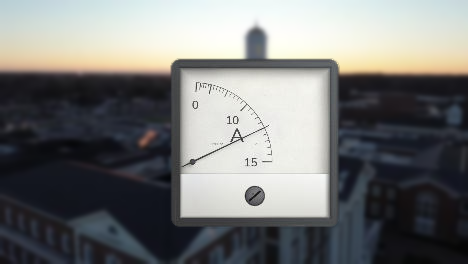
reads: 12.5A
